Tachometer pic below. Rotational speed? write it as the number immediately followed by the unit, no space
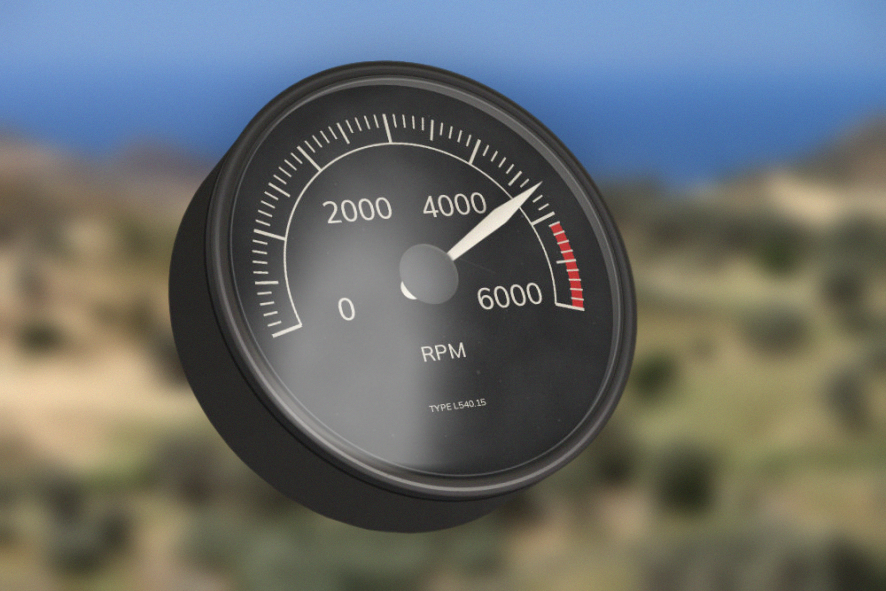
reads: 4700rpm
